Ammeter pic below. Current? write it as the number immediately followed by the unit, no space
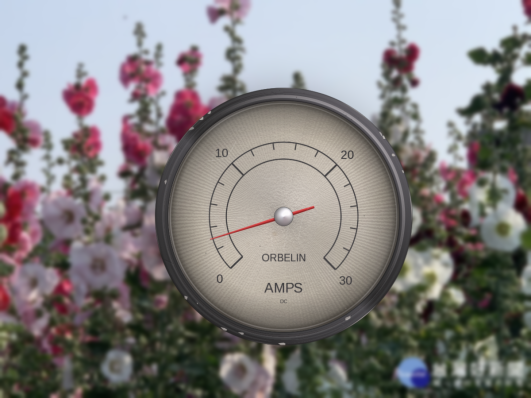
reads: 3A
